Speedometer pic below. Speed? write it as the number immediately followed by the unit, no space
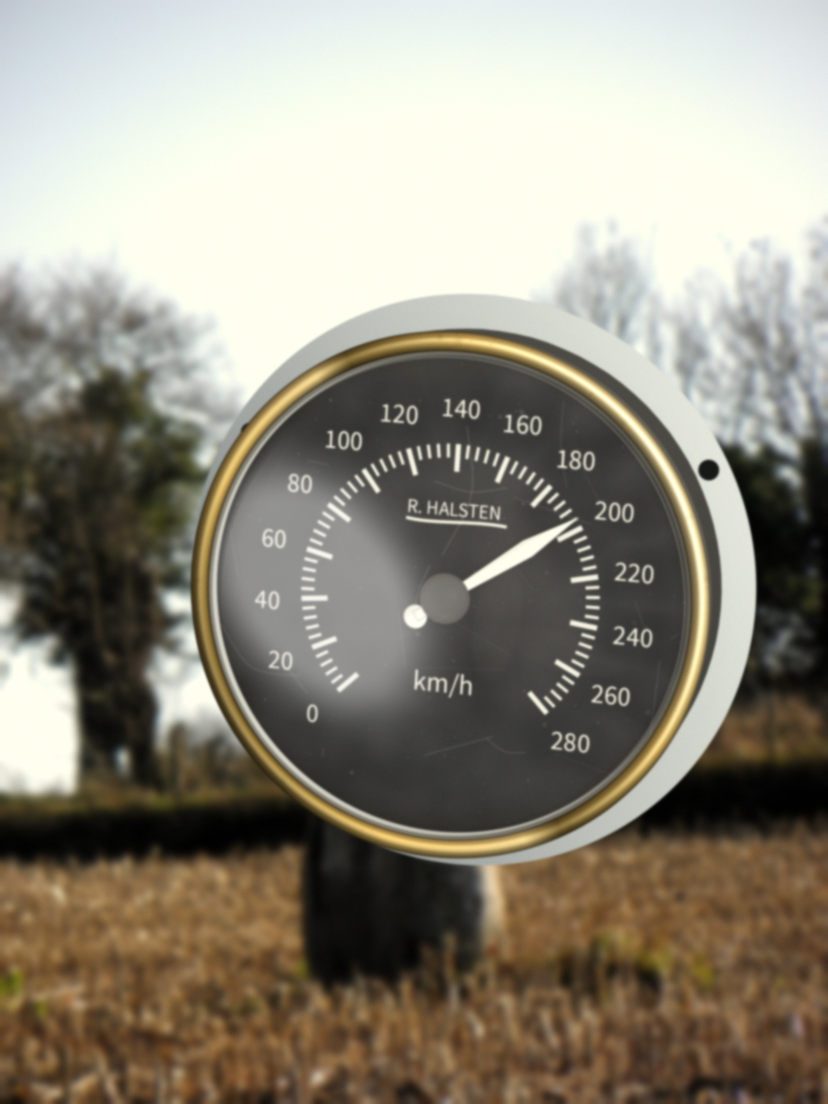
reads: 196km/h
